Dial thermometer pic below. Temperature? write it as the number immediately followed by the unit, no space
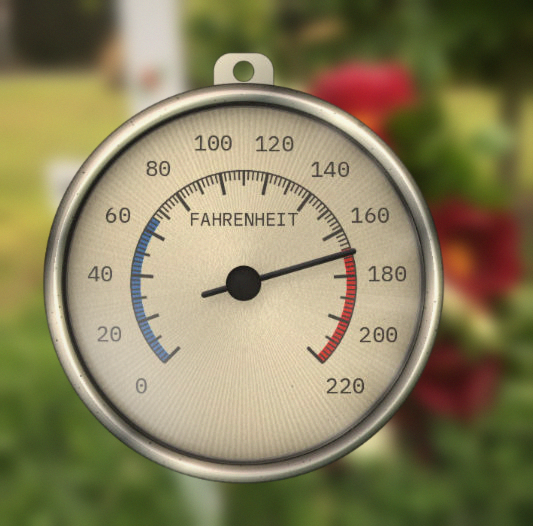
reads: 170°F
